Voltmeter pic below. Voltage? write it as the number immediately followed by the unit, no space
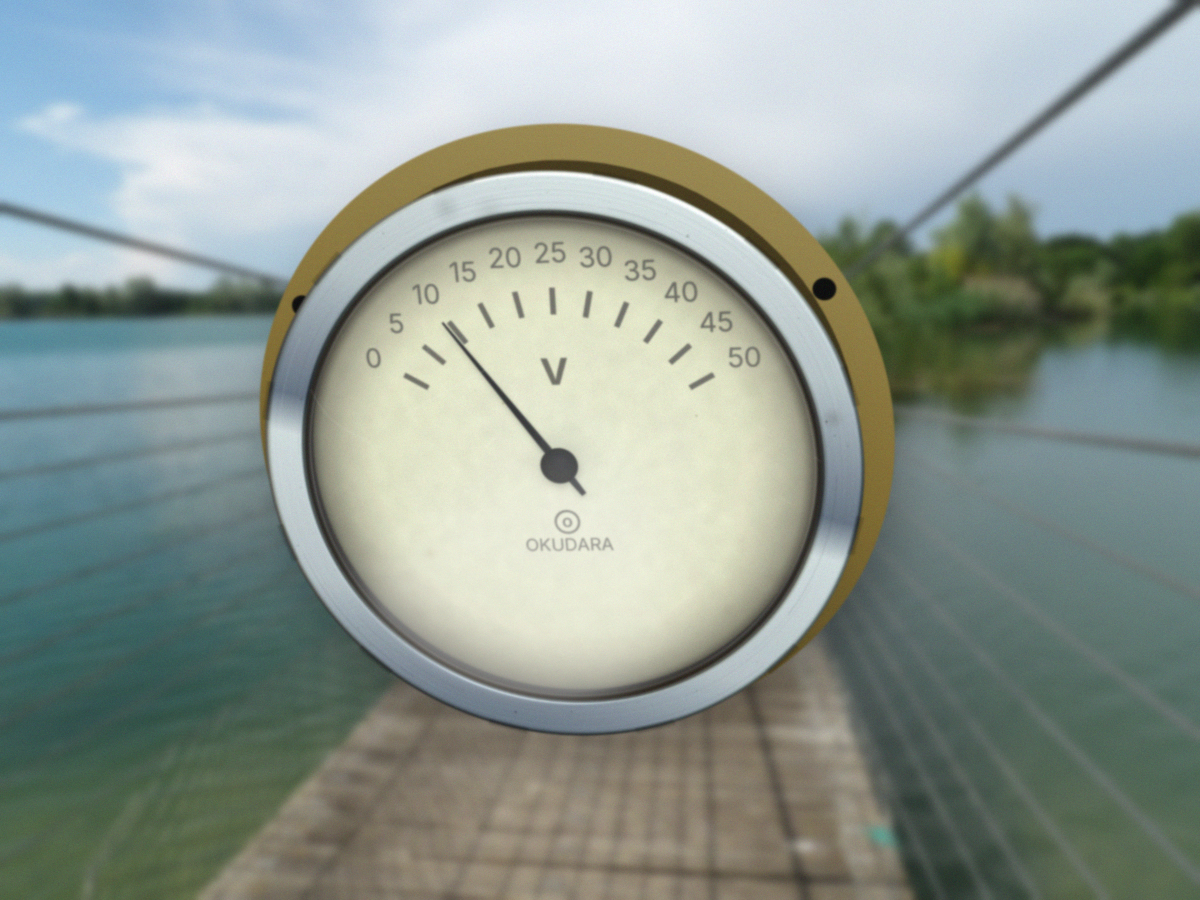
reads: 10V
